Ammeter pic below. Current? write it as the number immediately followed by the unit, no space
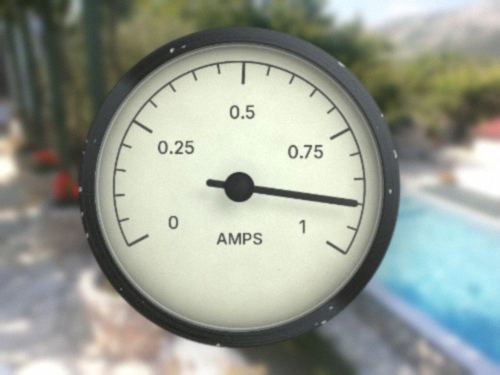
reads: 0.9A
